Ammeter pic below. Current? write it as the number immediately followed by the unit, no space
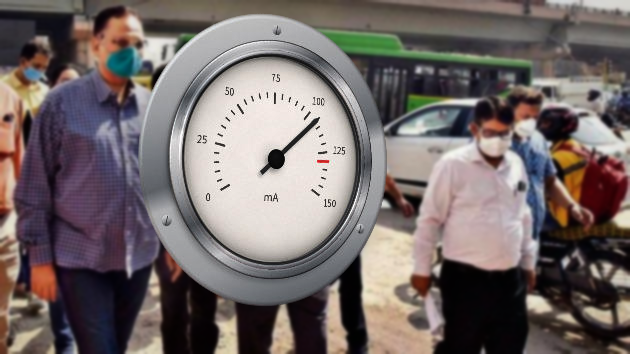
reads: 105mA
